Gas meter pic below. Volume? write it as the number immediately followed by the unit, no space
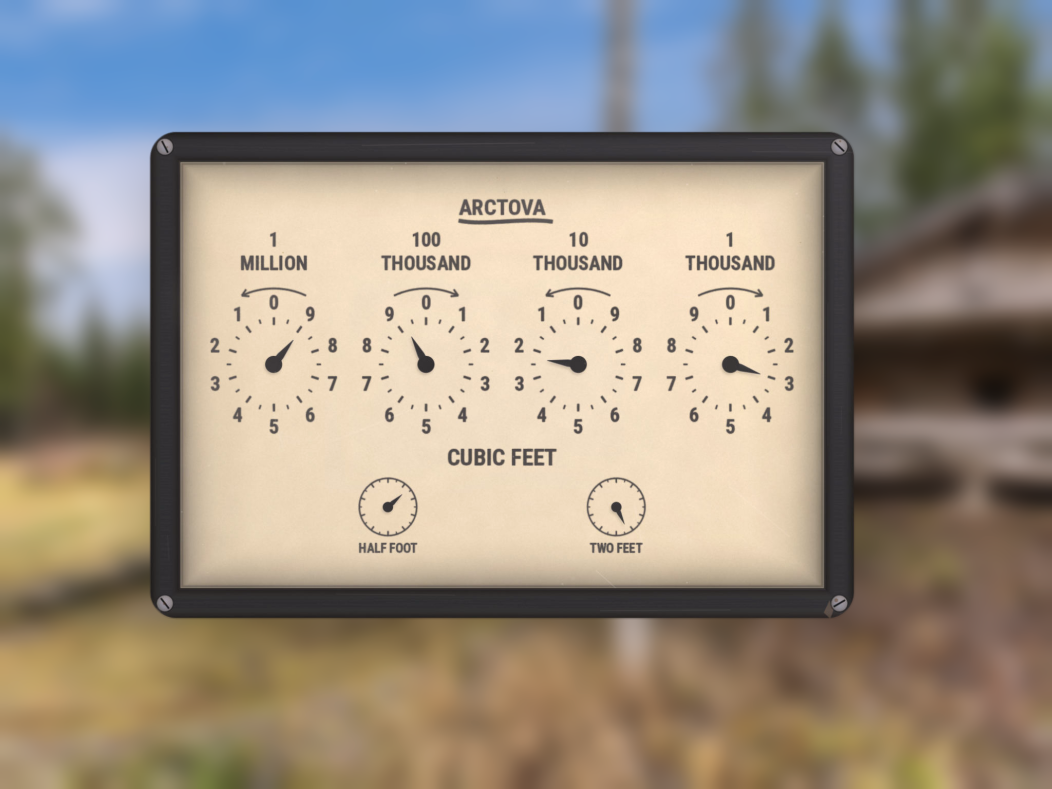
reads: 892300ft³
